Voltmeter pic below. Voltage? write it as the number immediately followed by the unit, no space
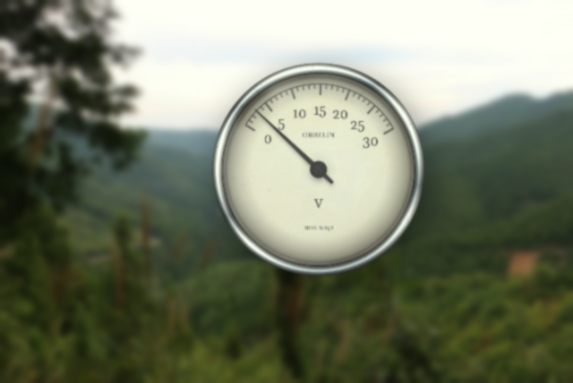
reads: 3V
